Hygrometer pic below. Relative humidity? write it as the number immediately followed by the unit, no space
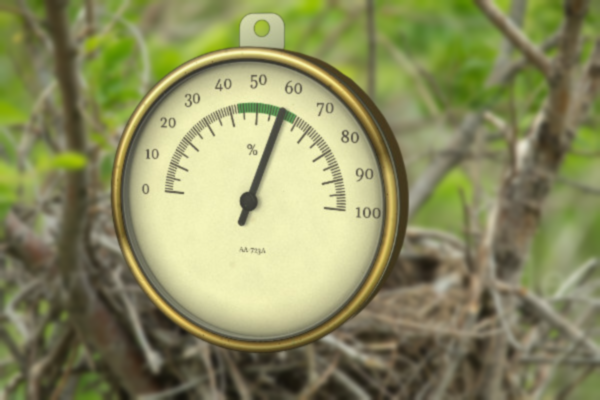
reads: 60%
